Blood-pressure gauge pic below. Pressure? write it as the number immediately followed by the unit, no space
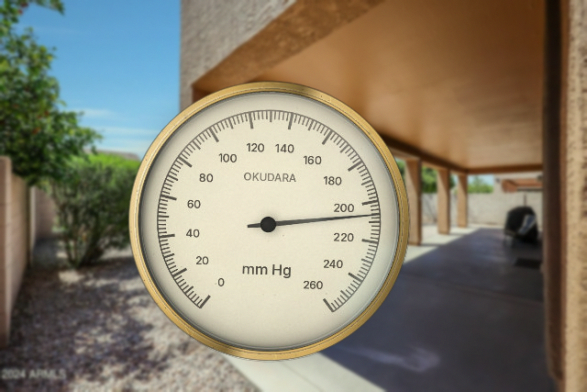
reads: 206mmHg
